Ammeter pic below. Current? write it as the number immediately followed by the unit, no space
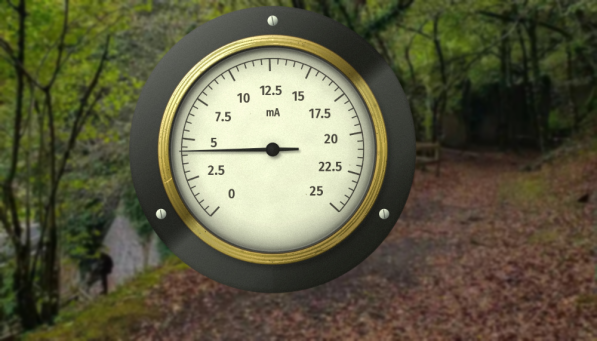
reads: 4.25mA
